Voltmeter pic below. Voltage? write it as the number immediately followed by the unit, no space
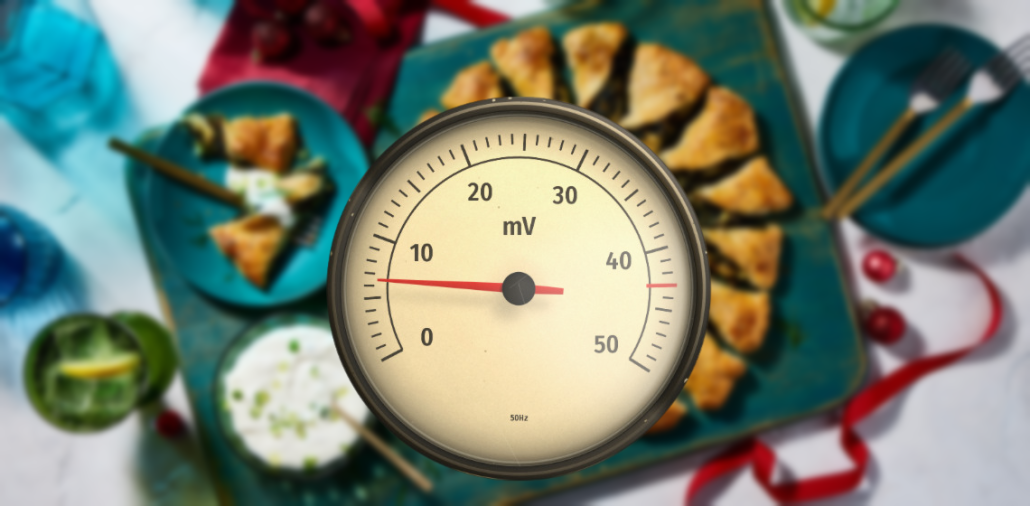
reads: 6.5mV
